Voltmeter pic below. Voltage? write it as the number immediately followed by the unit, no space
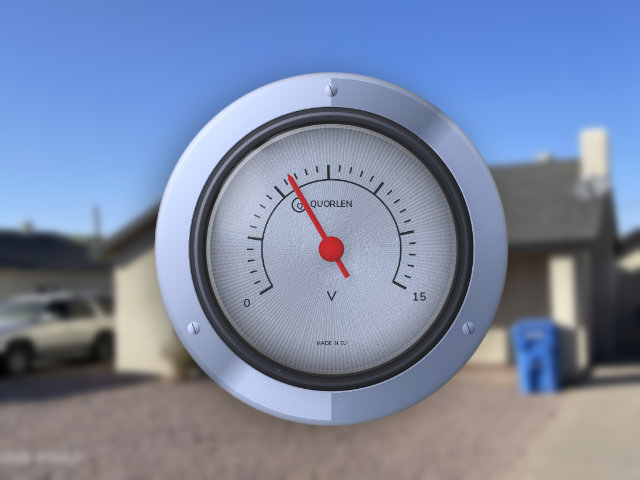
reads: 5.75V
